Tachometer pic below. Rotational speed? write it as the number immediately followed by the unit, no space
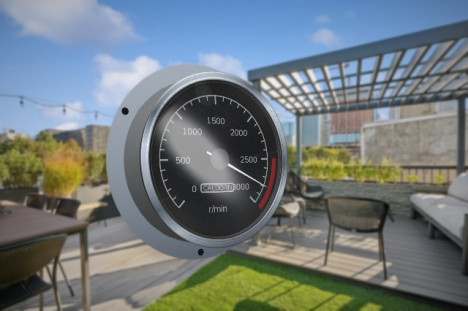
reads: 2800rpm
